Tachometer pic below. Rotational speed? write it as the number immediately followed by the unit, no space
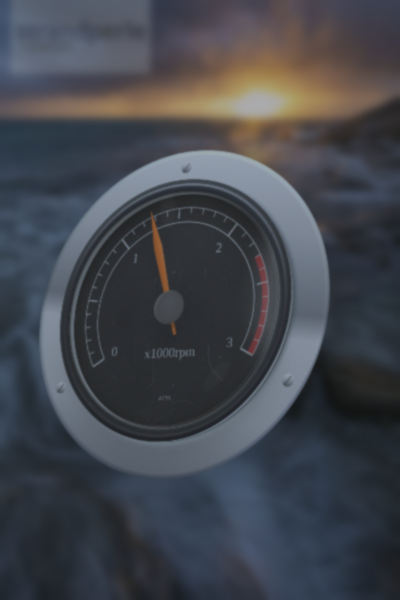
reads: 1300rpm
